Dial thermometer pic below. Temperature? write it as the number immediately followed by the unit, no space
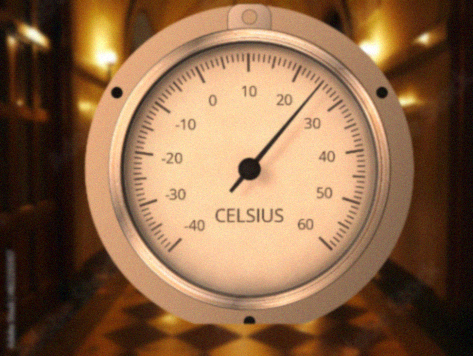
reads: 25°C
